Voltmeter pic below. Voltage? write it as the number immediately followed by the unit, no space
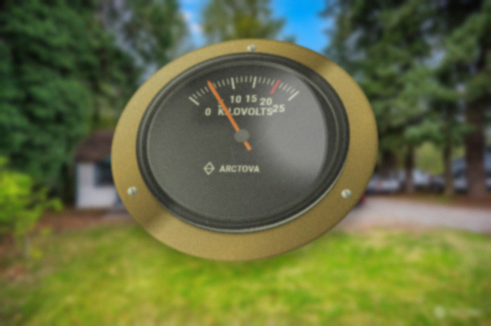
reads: 5kV
